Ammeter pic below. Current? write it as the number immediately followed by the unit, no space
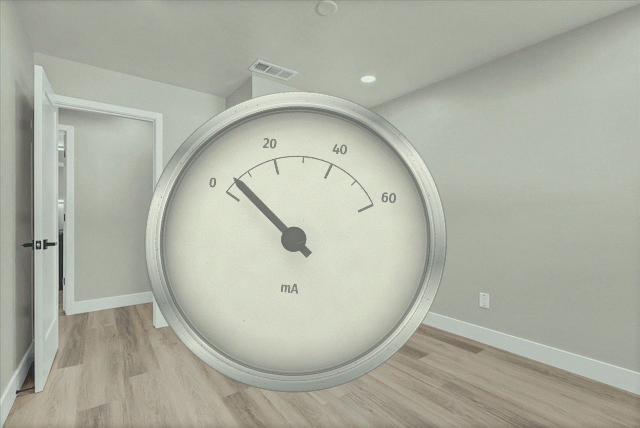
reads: 5mA
